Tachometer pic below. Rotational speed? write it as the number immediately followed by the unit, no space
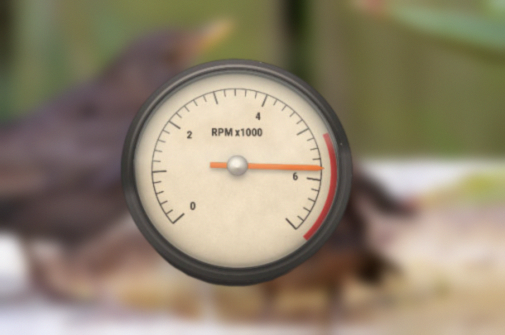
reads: 5800rpm
